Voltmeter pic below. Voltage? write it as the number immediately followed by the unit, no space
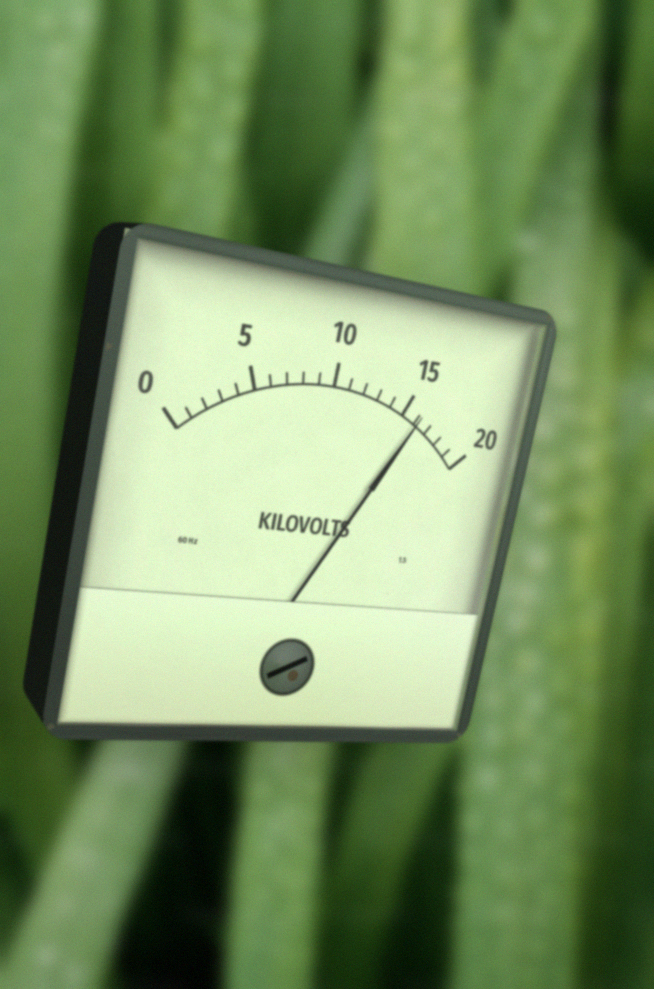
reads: 16kV
